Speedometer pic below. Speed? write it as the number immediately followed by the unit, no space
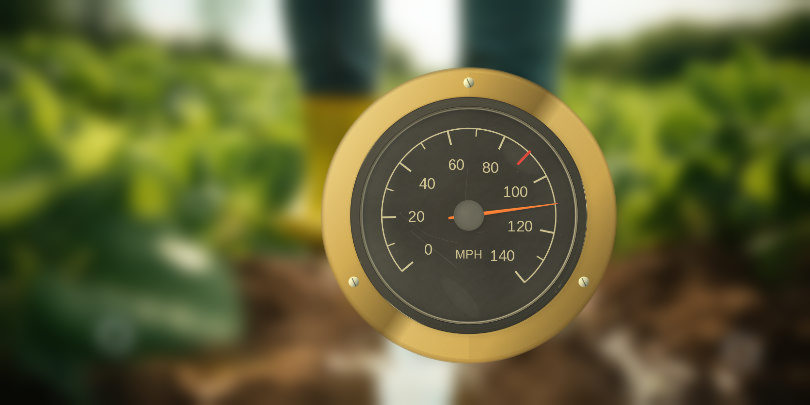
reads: 110mph
